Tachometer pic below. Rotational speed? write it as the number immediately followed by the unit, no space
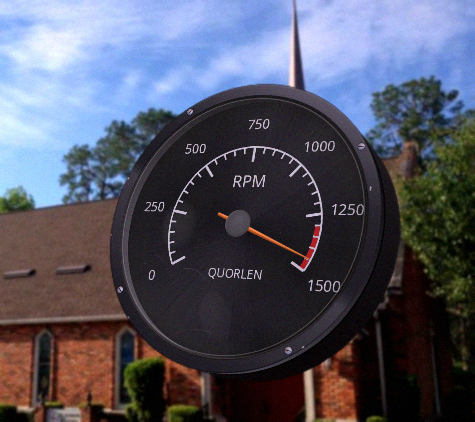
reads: 1450rpm
